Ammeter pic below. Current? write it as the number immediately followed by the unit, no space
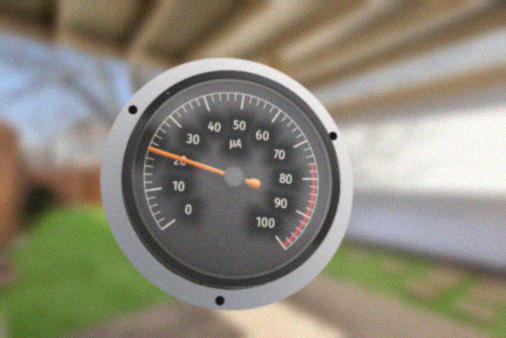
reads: 20µA
